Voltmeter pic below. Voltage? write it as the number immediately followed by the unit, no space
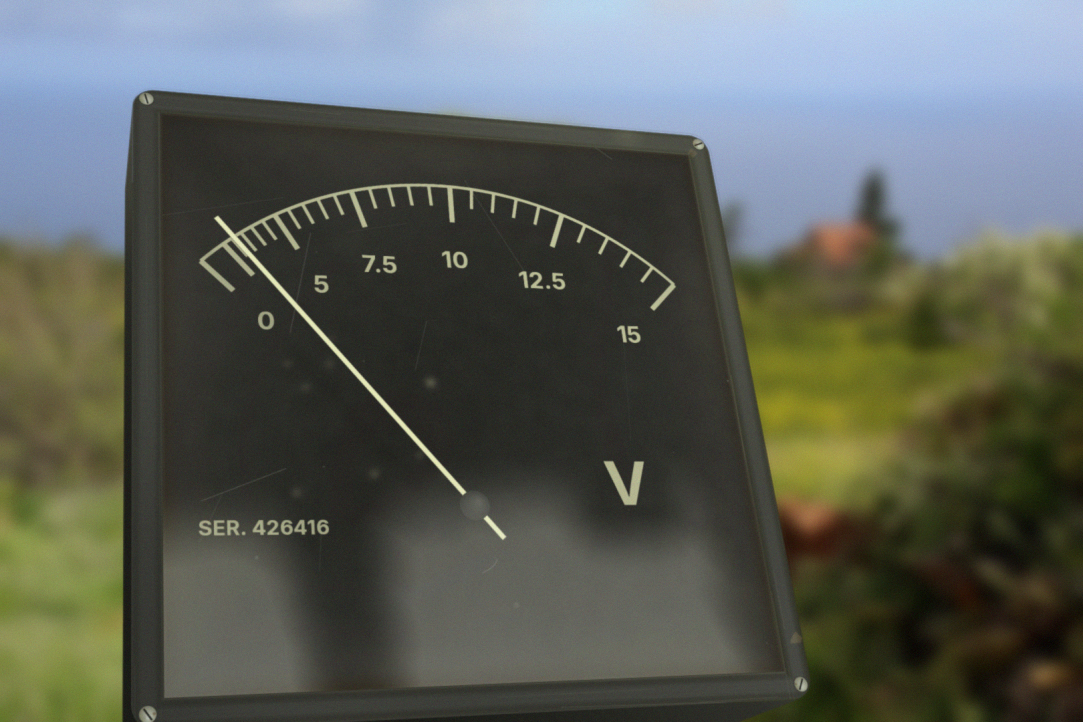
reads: 3V
